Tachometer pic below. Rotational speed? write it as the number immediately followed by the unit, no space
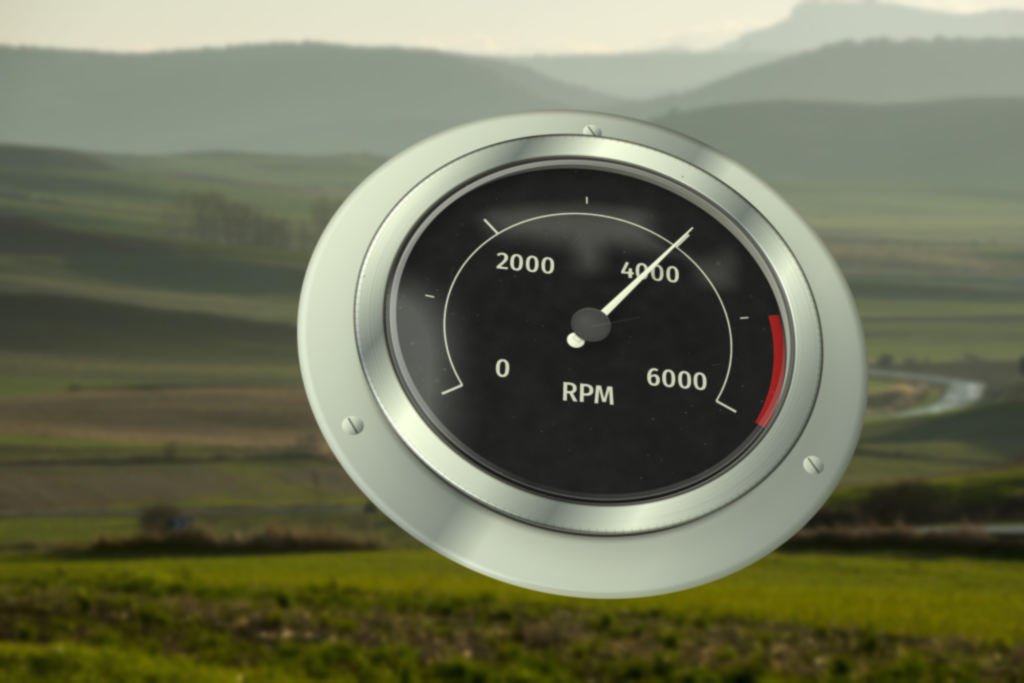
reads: 4000rpm
